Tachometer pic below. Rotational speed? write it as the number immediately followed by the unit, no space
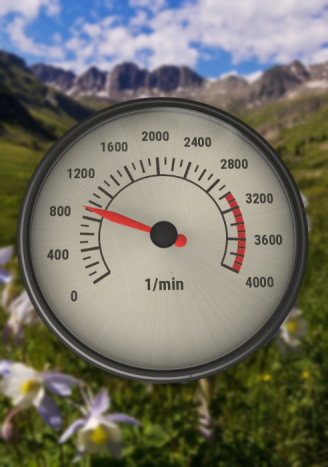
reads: 900rpm
